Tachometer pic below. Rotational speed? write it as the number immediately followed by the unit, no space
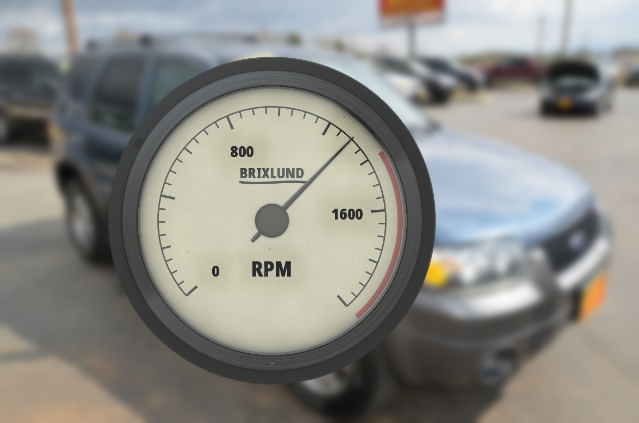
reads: 1300rpm
